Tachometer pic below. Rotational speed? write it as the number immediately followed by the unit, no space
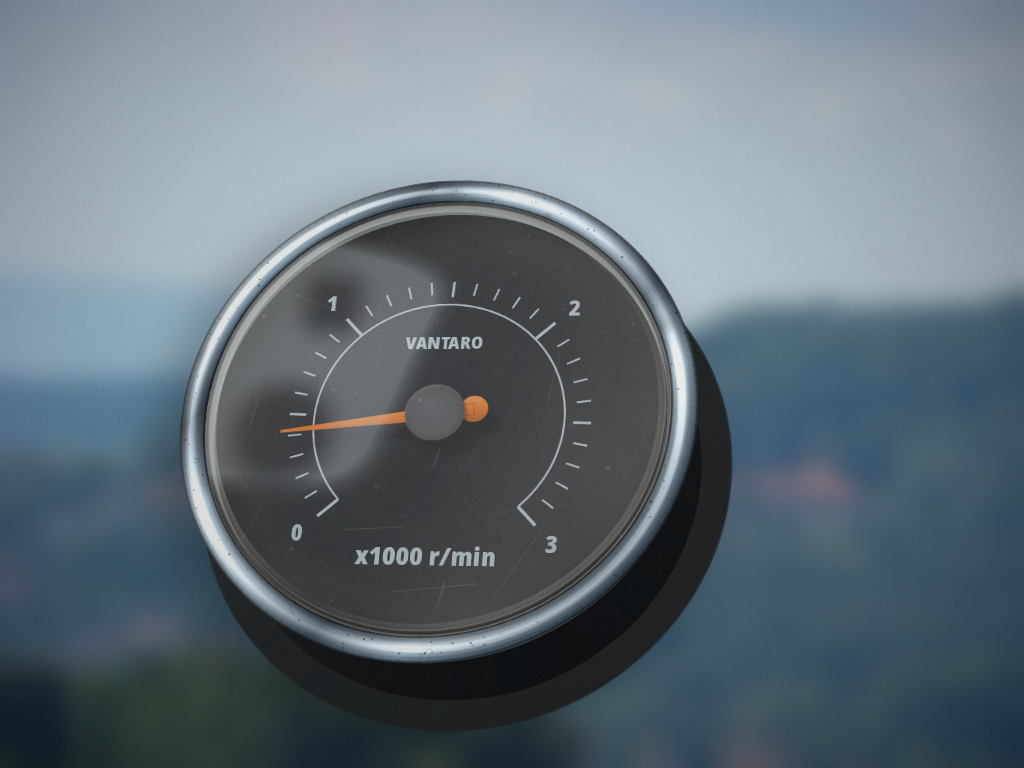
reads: 400rpm
